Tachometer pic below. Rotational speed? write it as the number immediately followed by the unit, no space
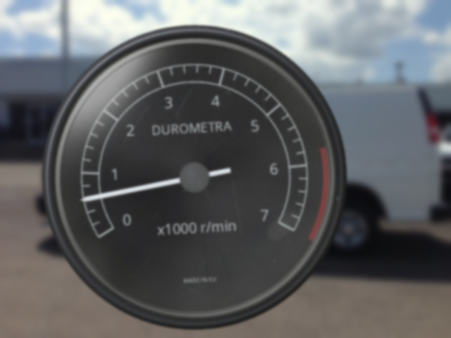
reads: 600rpm
